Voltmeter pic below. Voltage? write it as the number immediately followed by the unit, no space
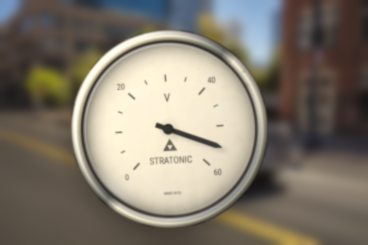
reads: 55V
